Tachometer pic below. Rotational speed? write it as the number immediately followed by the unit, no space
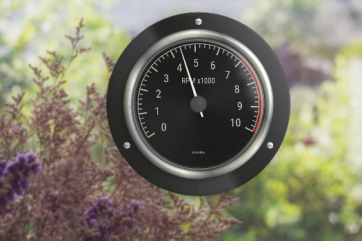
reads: 4400rpm
